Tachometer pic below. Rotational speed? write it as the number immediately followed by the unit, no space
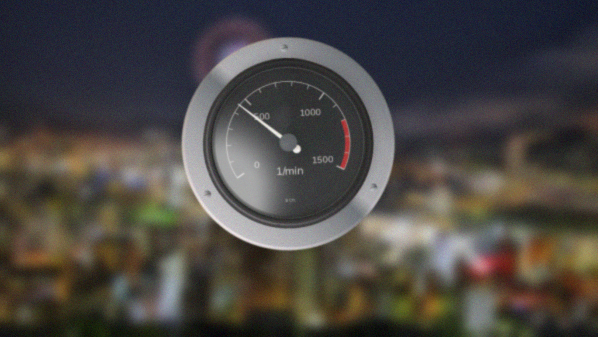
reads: 450rpm
